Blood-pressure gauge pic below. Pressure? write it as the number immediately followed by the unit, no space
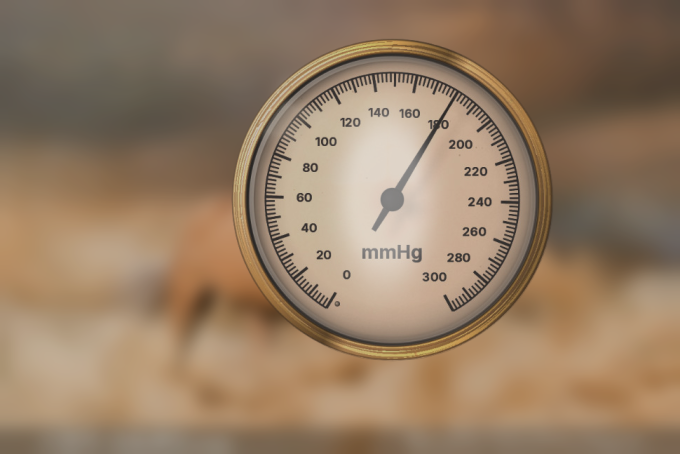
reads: 180mmHg
